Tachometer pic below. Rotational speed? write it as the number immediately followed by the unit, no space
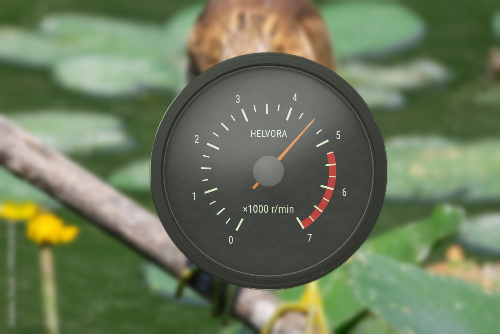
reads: 4500rpm
